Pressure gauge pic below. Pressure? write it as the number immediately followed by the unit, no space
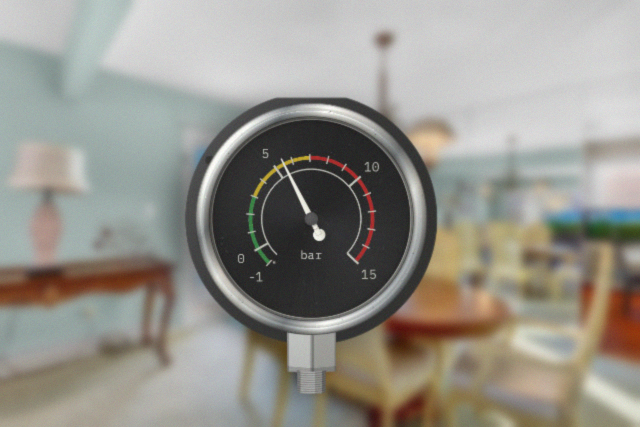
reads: 5.5bar
